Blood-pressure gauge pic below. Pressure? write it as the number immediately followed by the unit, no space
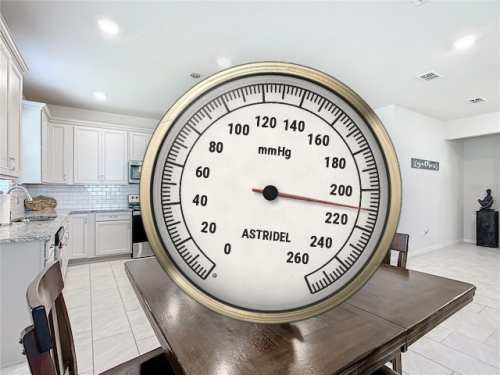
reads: 210mmHg
